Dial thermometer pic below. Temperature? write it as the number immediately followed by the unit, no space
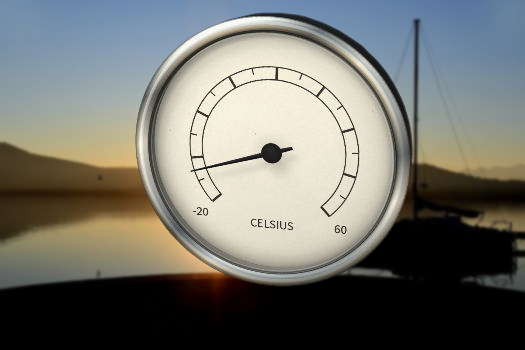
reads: -12.5°C
